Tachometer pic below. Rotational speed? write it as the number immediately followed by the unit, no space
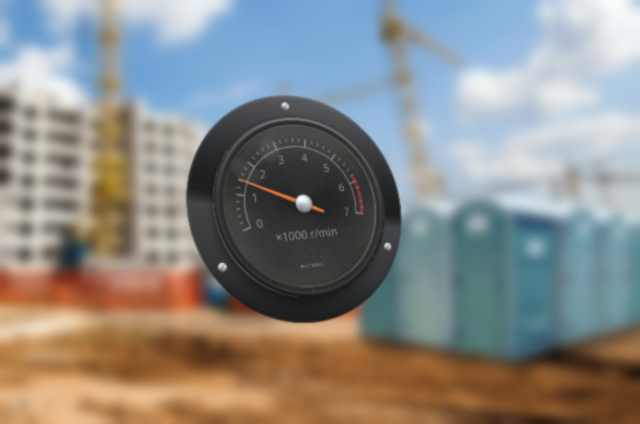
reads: 1400rpm
